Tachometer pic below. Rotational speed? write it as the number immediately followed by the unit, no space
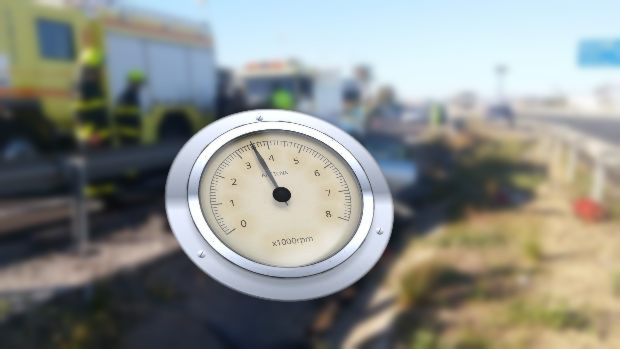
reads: 3500rpm
